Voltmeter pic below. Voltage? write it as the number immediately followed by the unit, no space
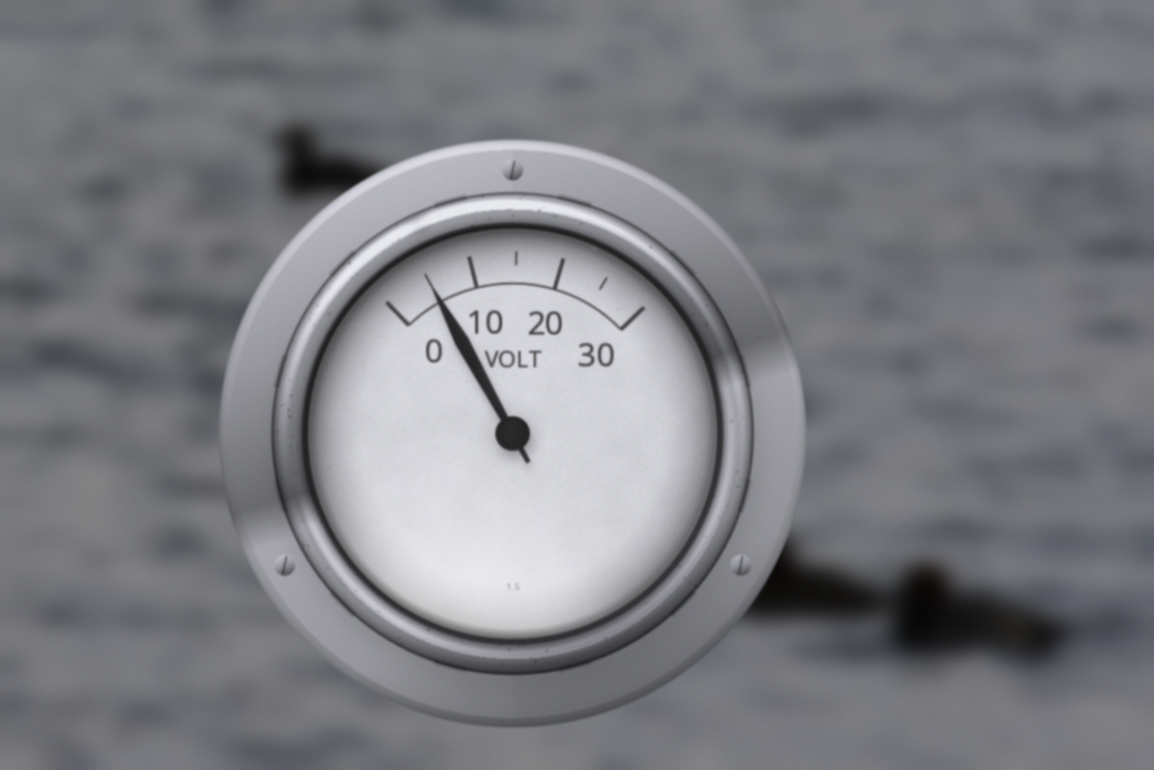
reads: 5V
